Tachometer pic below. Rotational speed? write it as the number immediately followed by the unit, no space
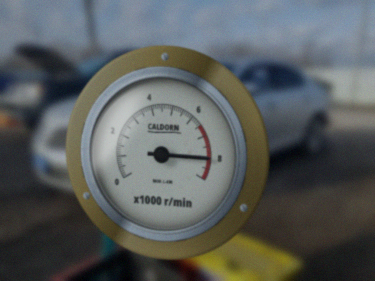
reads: 8000rpm
